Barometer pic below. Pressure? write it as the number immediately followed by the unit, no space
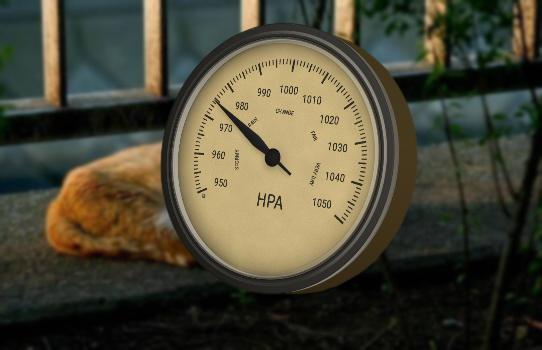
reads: 975hPa
